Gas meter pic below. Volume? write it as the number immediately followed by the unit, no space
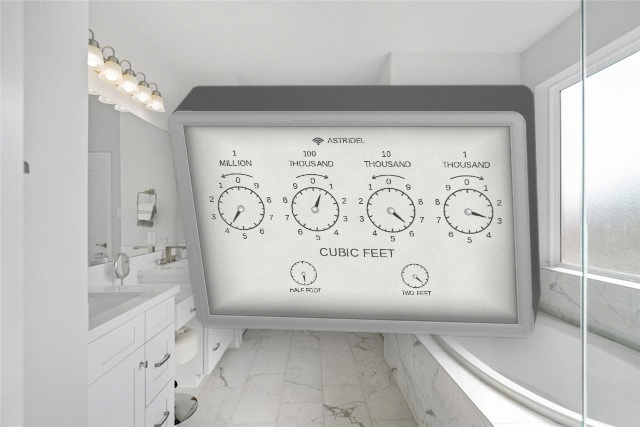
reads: 406300ft³
